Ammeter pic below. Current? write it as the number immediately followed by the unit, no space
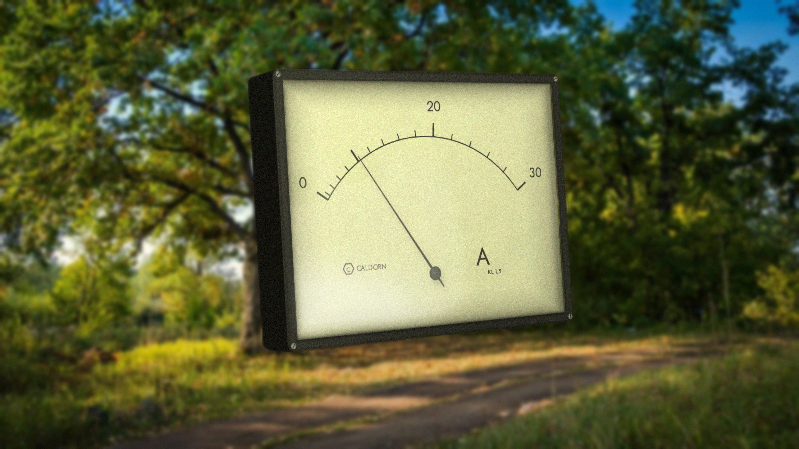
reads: 10A
